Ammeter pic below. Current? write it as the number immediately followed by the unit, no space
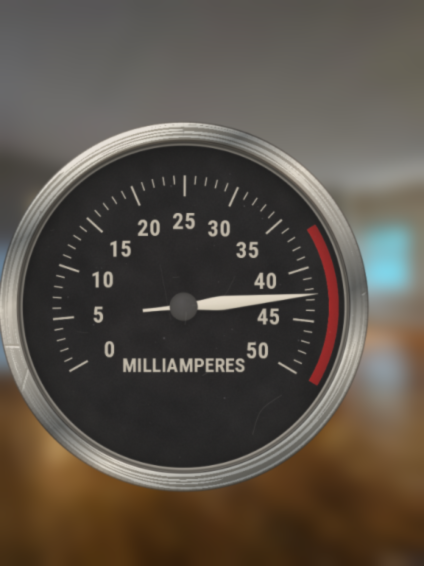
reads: 42.5mA
